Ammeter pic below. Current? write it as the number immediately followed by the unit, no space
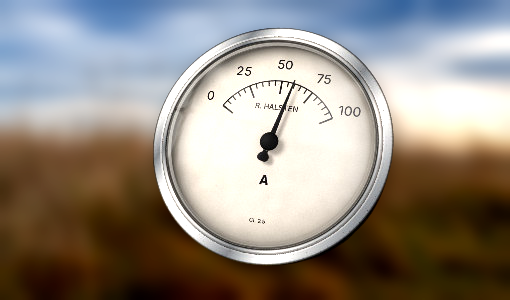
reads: 60A
